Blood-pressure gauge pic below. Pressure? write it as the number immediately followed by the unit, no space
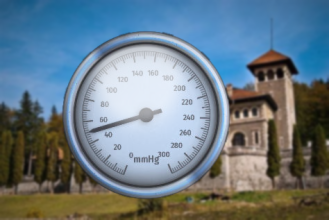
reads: 50mmHg
